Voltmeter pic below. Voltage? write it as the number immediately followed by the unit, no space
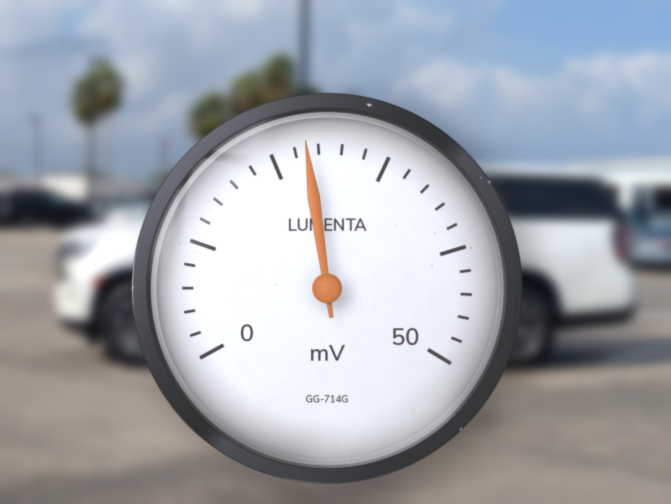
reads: 23mV
